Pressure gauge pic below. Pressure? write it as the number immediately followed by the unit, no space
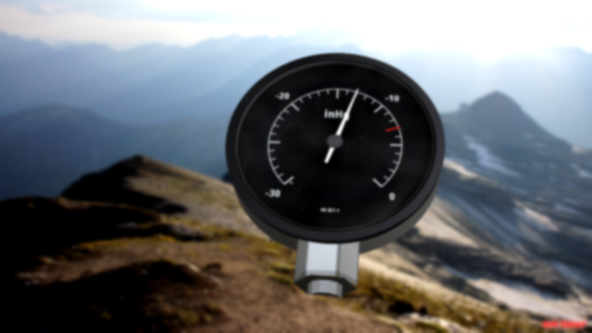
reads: -13inHg
